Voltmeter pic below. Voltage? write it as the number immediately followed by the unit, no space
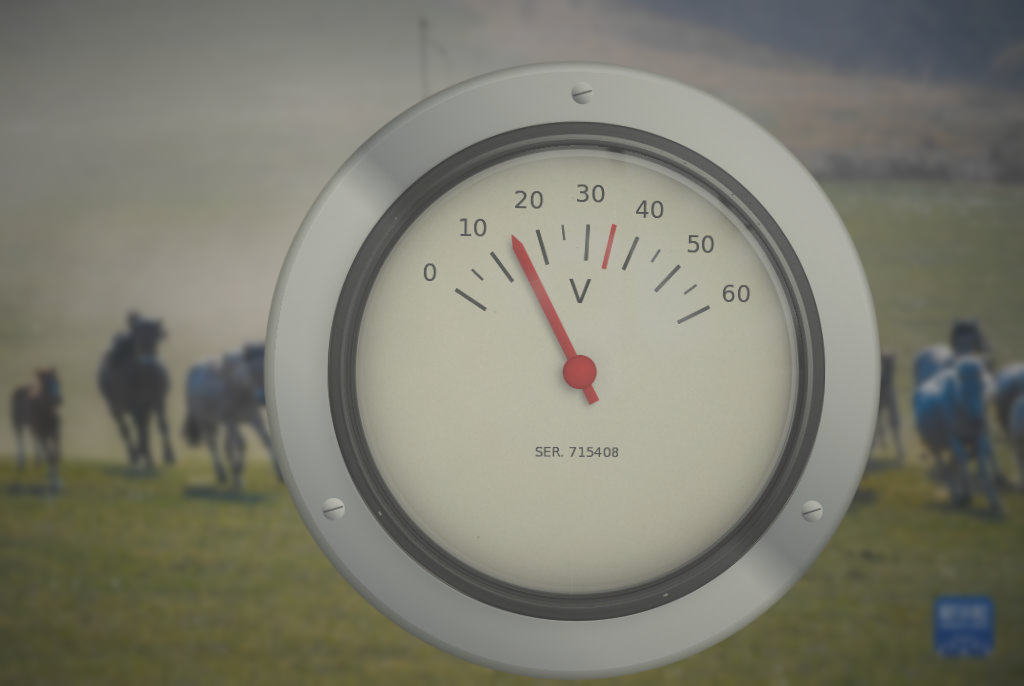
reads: 15V
